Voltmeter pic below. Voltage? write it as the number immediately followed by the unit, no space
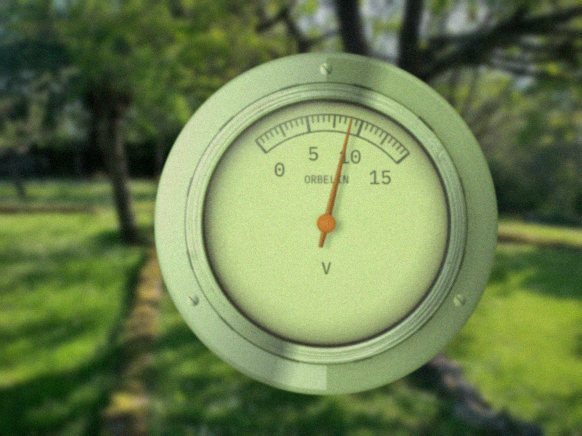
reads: 9V
